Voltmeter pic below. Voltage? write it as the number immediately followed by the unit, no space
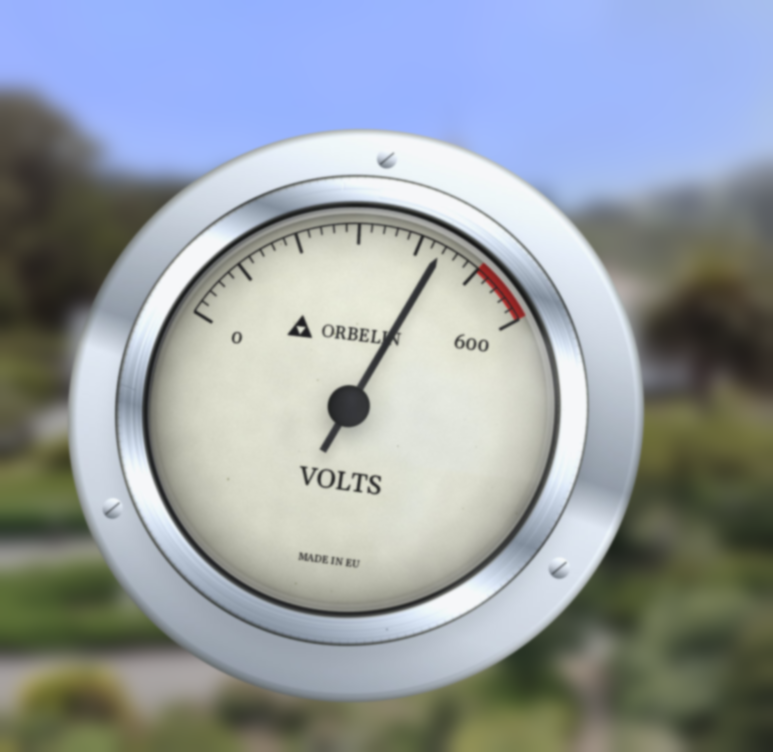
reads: 440V
